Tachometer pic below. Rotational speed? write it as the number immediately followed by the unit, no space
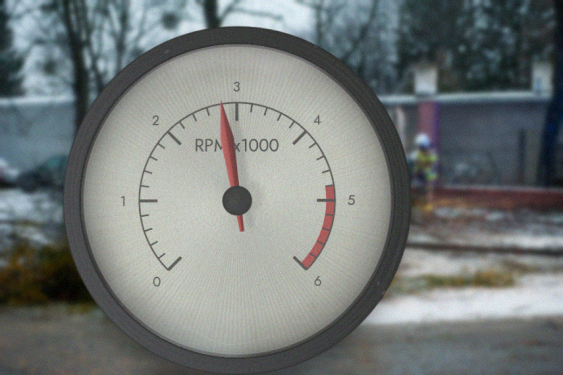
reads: 2800rpm
